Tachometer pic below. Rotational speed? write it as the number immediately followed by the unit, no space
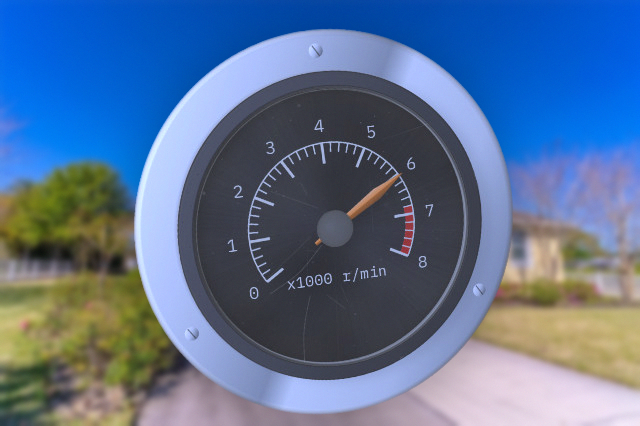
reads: 6000rpm
